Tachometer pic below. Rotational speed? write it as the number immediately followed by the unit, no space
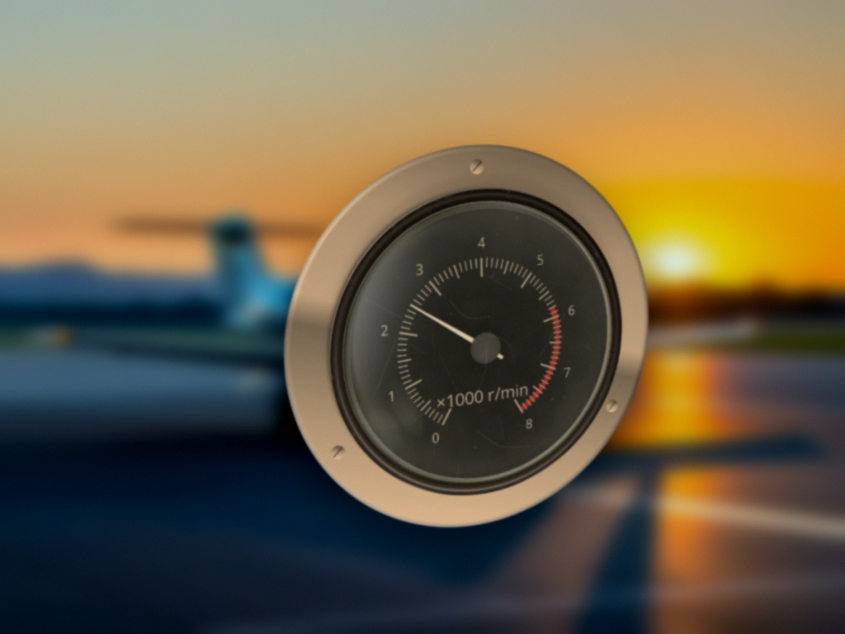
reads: 2500rpm
